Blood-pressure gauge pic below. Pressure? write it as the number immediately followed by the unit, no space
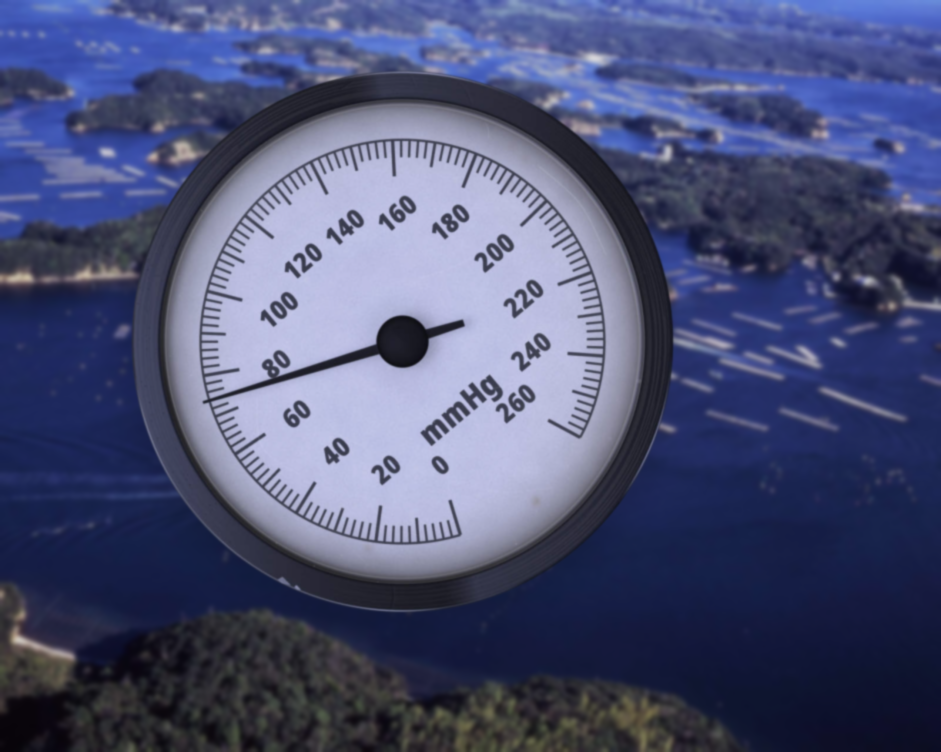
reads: 74mmHg
